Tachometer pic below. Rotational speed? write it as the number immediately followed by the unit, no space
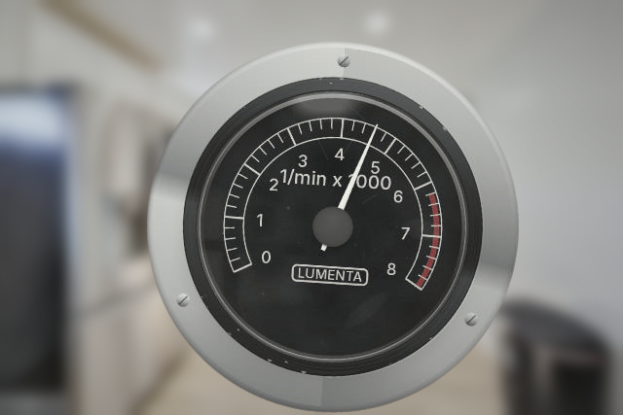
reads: 4600rpm
